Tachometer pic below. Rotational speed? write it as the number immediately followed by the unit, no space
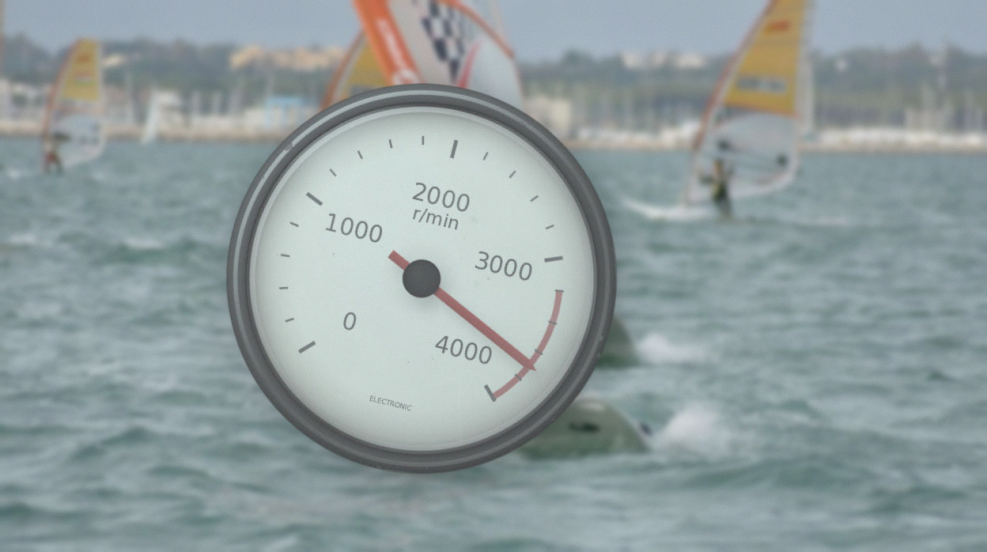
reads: 3700rpm
